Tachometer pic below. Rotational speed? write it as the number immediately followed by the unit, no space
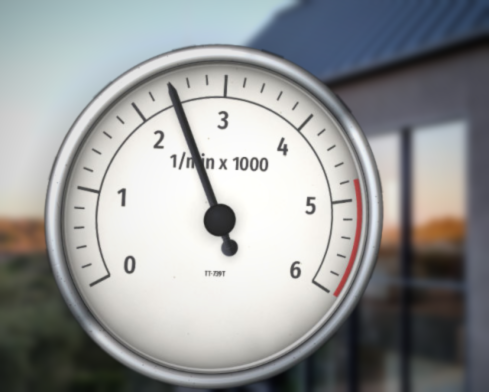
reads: 2400rpm
